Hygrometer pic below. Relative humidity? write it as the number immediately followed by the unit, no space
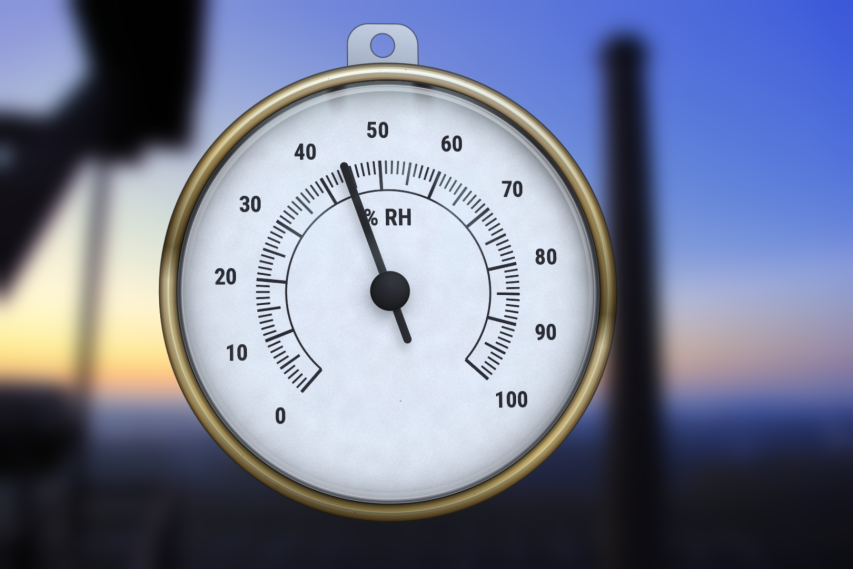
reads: 44%
